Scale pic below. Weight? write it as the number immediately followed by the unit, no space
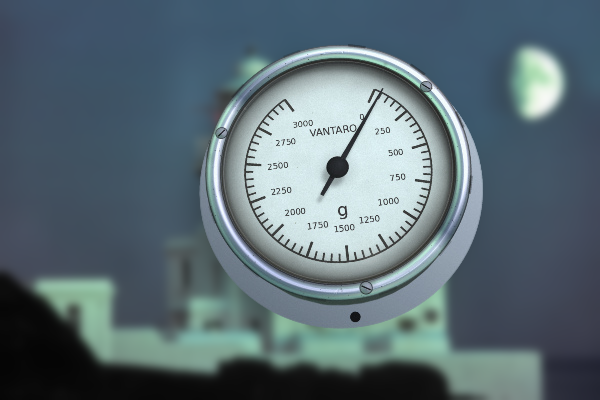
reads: 50g
